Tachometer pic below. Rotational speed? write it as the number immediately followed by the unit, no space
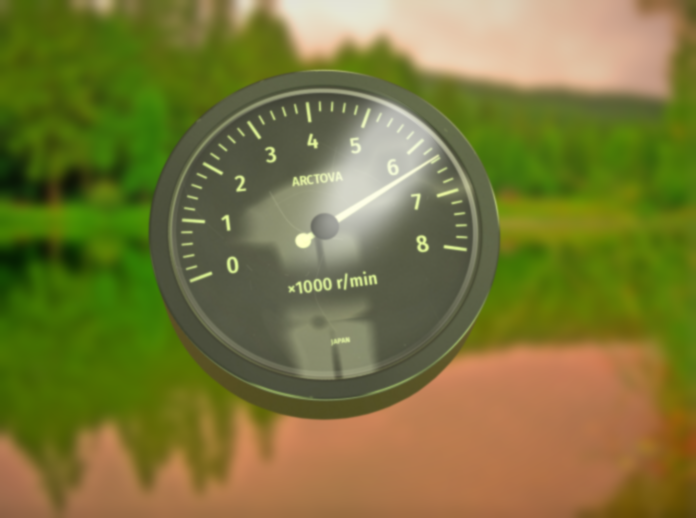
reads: 6400rpm
